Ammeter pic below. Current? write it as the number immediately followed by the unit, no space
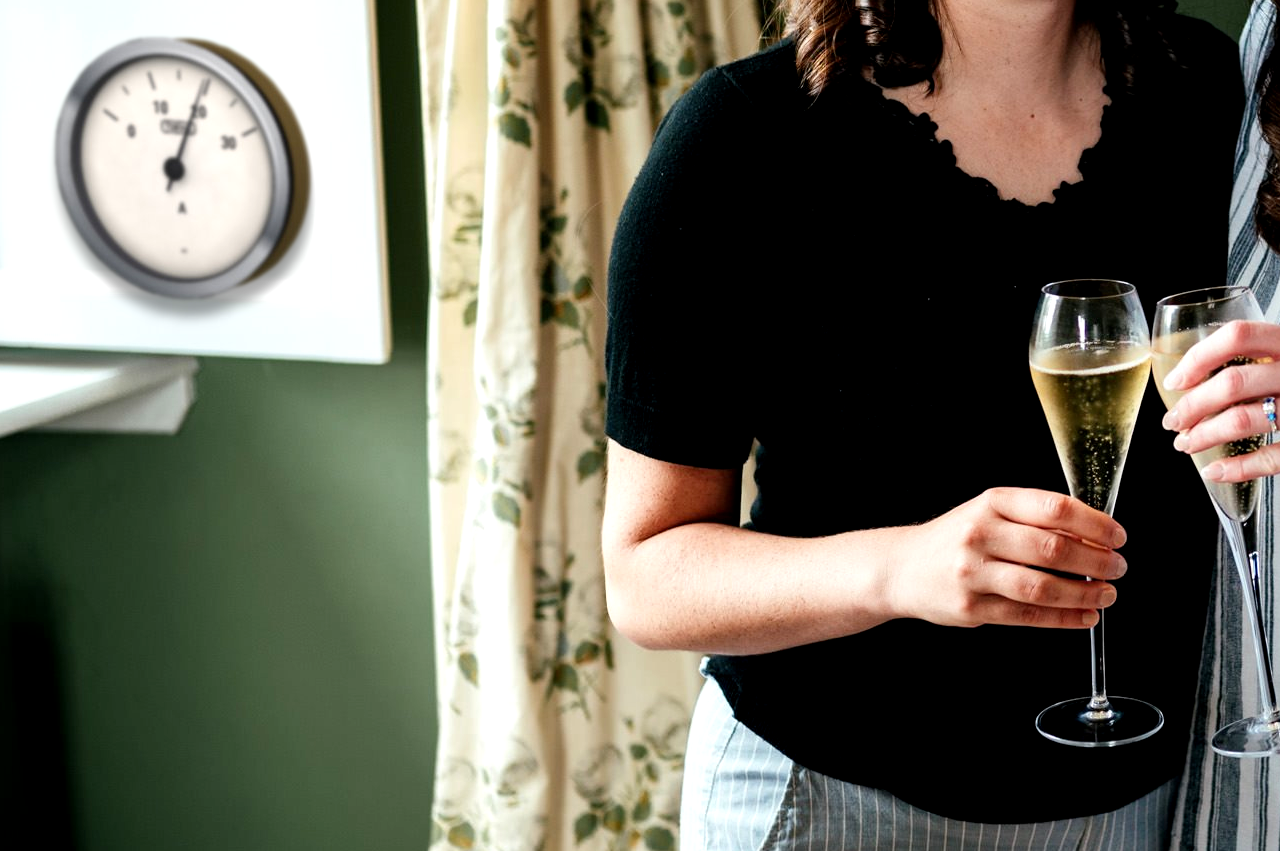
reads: 20A
